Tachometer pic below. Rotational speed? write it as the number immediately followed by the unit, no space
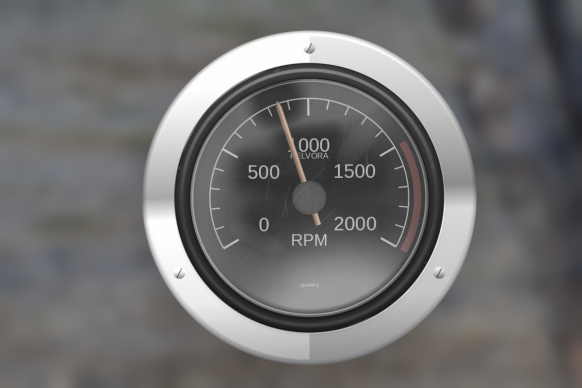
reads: 850rpm
